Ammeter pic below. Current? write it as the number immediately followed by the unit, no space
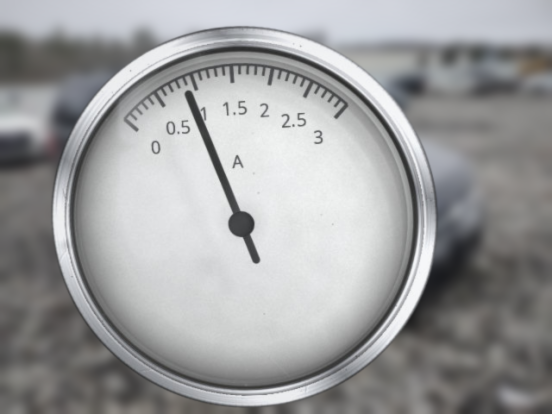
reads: 0.9A
